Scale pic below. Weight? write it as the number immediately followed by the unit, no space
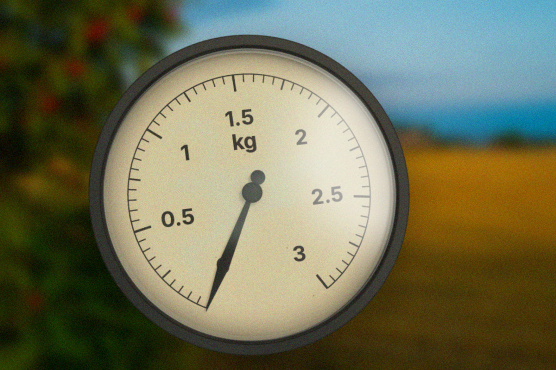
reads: 0kg
